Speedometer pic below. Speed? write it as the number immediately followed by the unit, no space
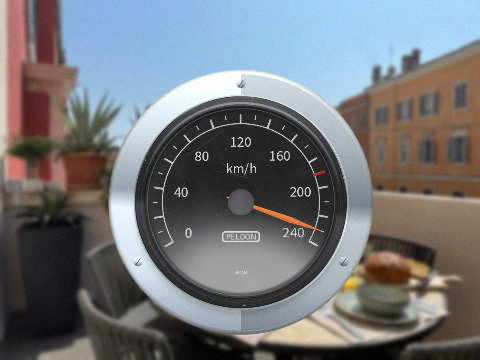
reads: 230km/h
